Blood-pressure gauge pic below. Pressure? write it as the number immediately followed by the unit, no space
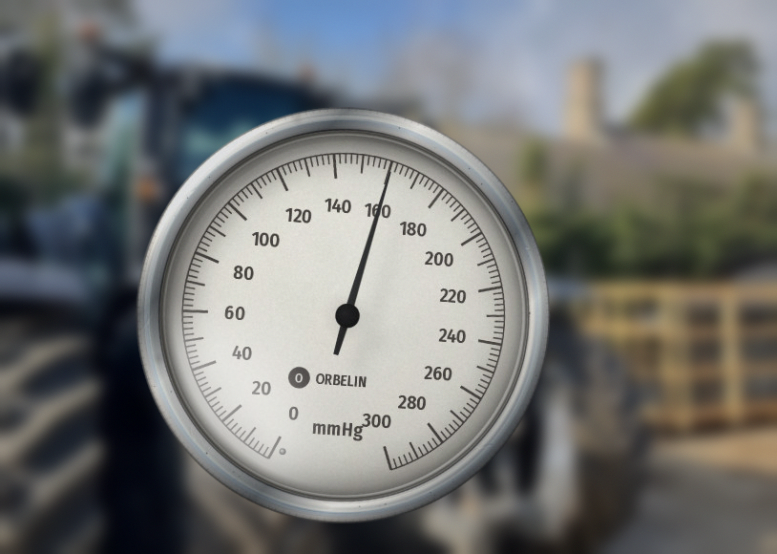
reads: 160mmHg
